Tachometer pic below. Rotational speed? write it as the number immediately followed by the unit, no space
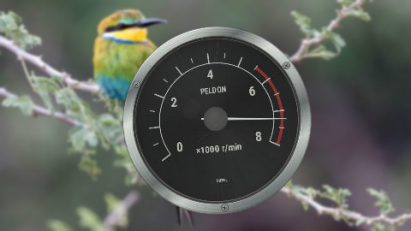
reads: 7250rpm
